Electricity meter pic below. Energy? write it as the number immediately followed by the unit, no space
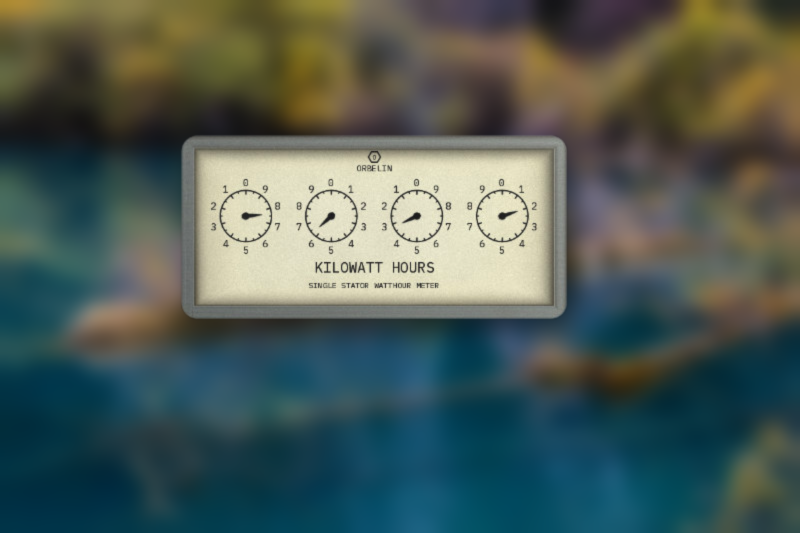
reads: 7632kWh
